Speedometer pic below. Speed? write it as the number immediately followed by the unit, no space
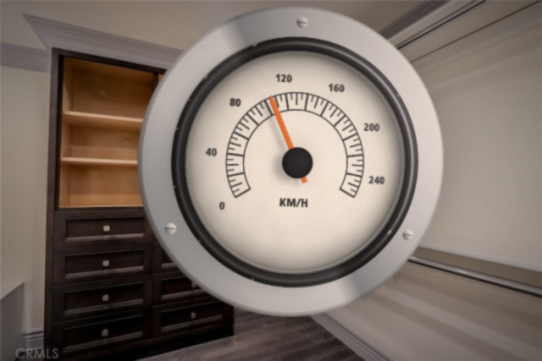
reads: 105km/h
